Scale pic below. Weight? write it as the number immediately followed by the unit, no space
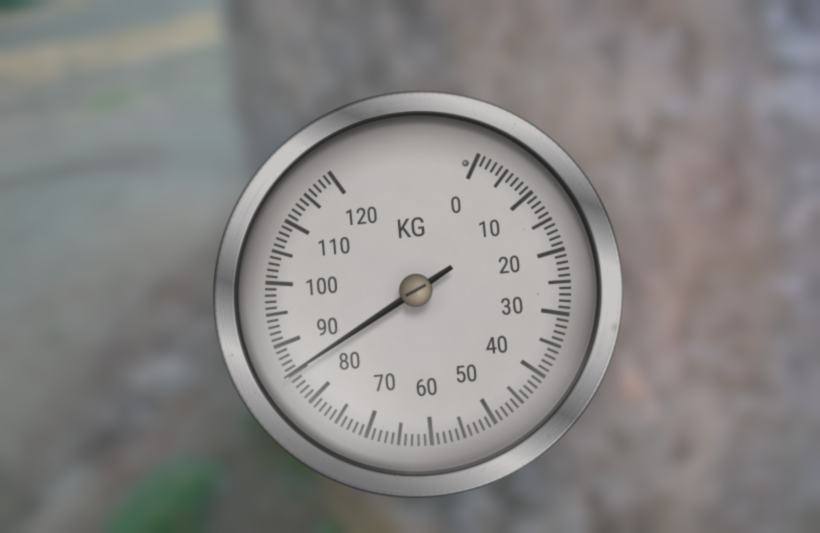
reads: 85kg
